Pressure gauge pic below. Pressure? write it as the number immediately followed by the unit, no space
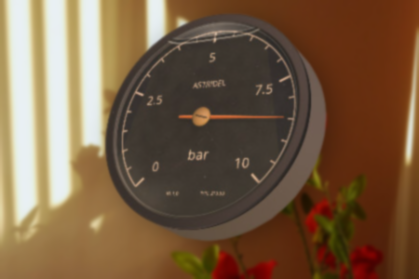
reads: 8.5bar
